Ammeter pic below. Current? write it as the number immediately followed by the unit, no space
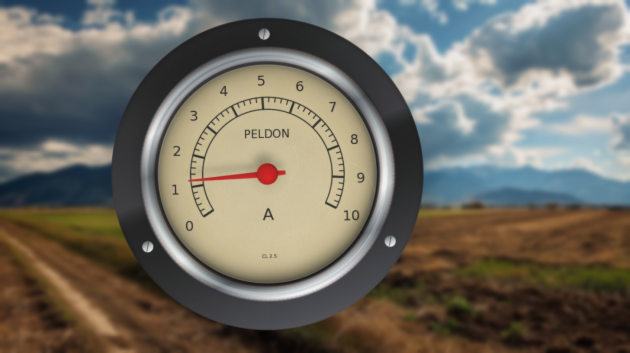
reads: 1.2A
